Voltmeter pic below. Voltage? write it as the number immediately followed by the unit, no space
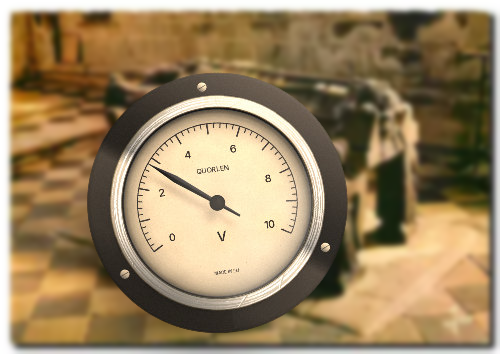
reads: 2.8V
